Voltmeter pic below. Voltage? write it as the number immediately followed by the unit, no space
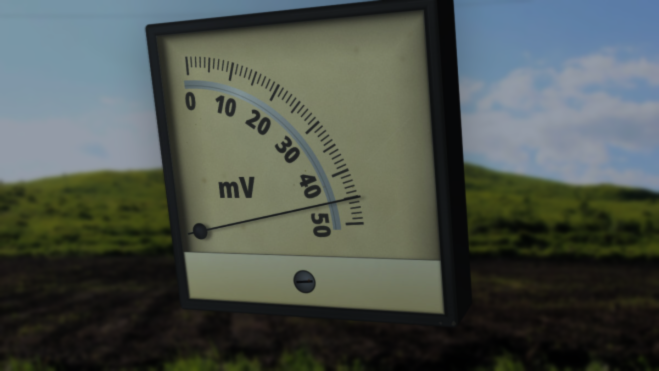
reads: 45mV
